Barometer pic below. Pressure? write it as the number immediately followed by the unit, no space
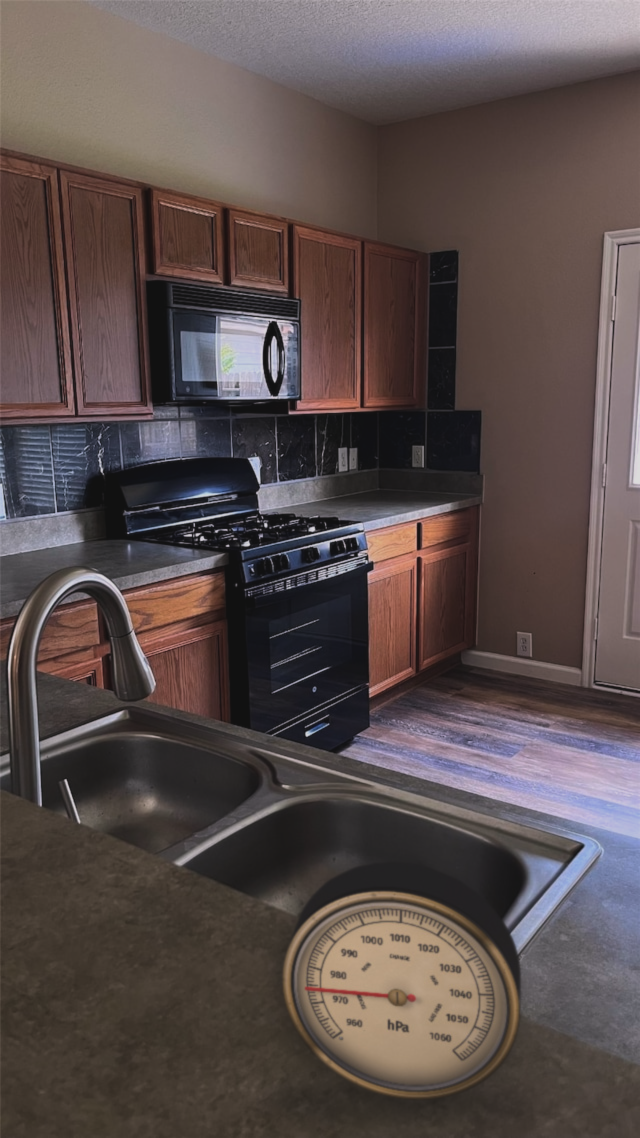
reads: 975hPa
